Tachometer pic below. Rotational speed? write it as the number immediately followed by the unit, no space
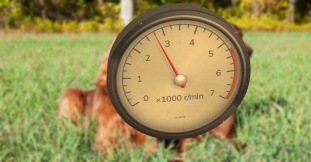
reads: 2750rpm
